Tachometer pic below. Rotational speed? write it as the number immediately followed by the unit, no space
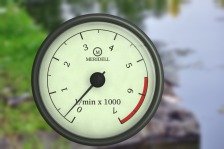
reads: 250rpm
